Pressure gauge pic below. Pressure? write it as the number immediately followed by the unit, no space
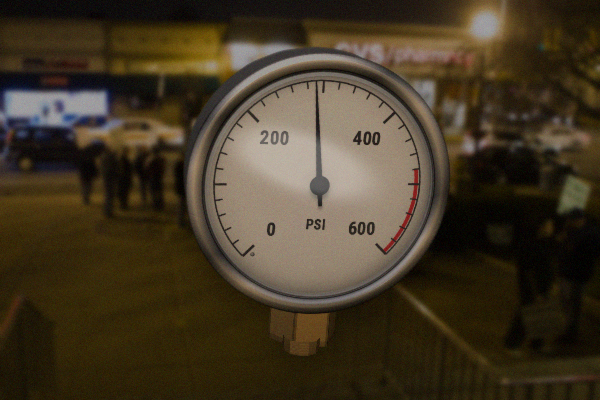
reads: 290psi
